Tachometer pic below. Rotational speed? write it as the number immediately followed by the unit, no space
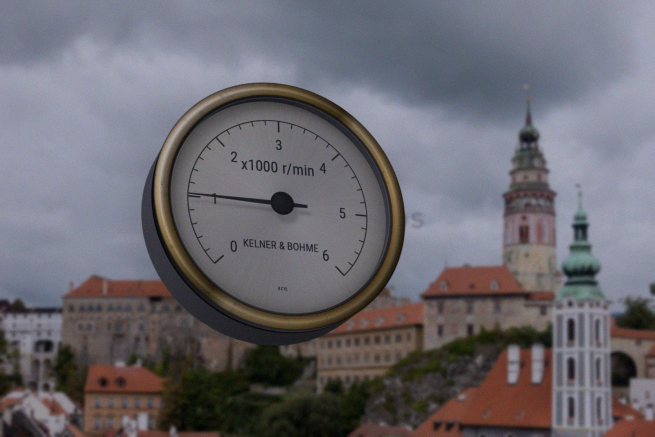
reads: 1000rpm
